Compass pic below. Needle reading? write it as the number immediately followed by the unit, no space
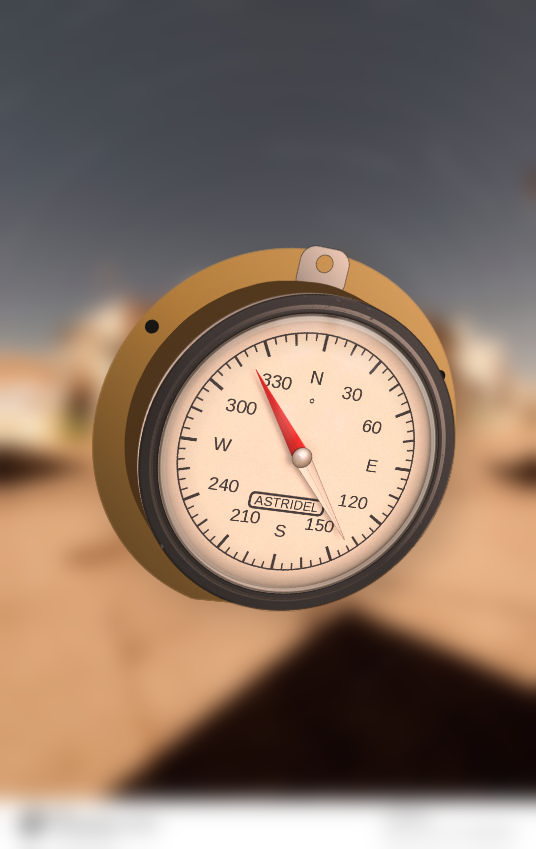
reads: 320°
